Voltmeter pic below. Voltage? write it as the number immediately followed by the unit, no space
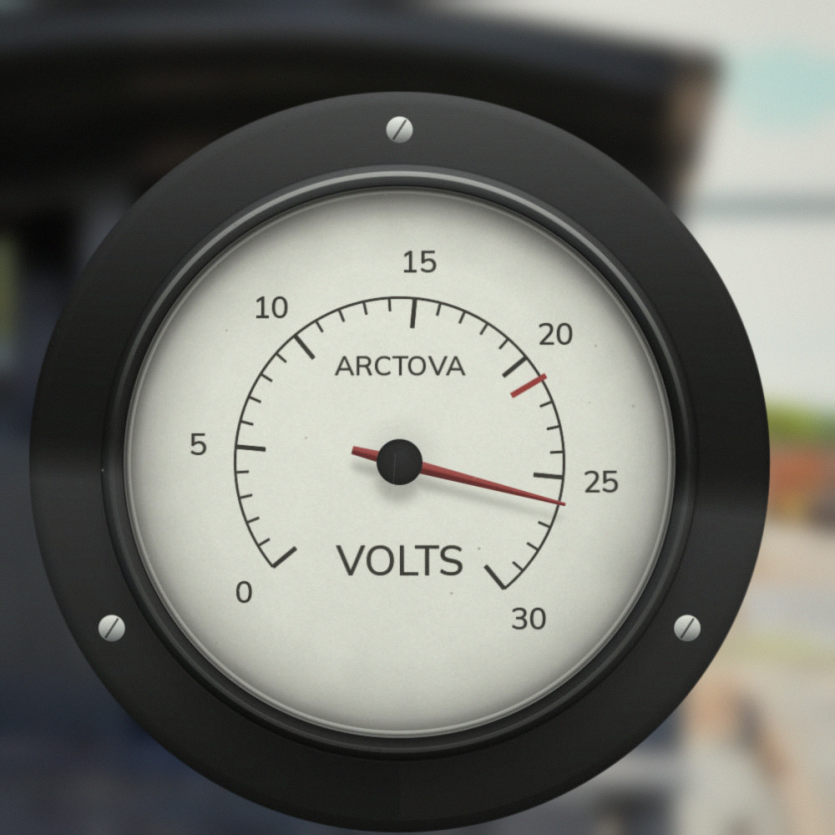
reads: 26V
